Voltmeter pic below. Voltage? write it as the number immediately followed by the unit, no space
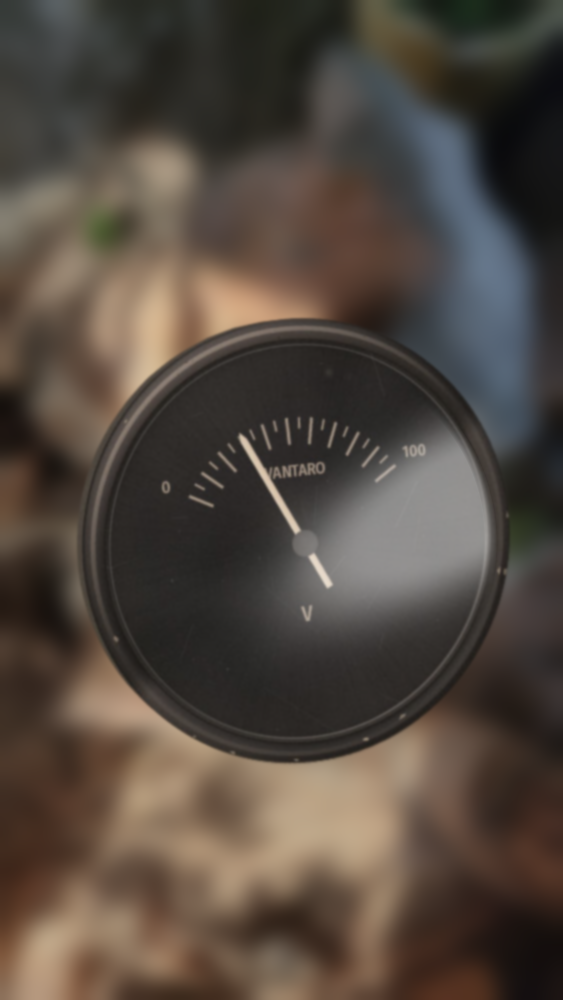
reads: 30V
